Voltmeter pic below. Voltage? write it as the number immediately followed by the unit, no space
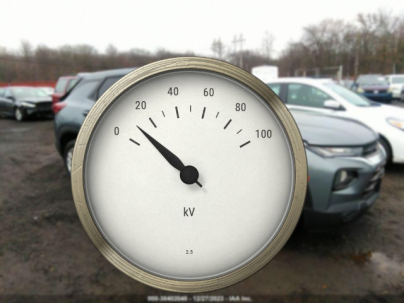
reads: 10kV
